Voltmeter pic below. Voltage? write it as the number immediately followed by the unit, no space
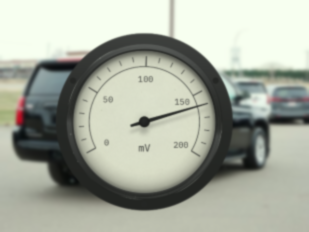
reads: 160mV
